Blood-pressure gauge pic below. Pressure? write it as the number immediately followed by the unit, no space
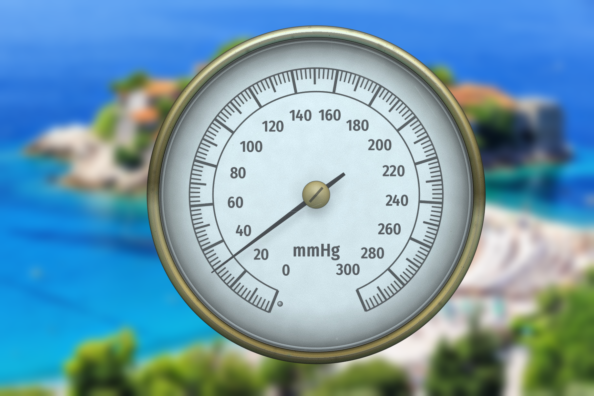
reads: 30mmHg
